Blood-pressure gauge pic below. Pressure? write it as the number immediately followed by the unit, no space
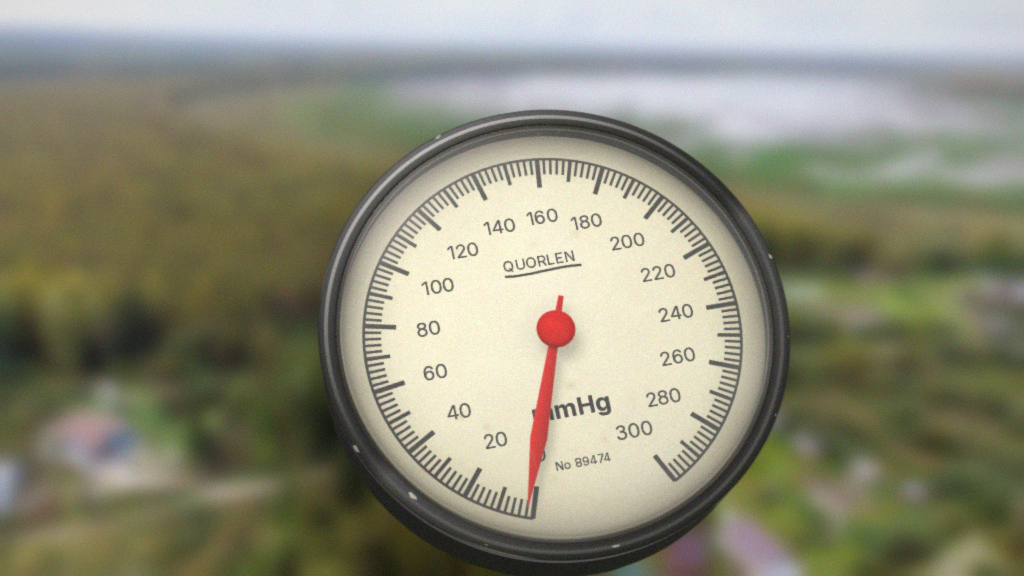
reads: 2mmHg
